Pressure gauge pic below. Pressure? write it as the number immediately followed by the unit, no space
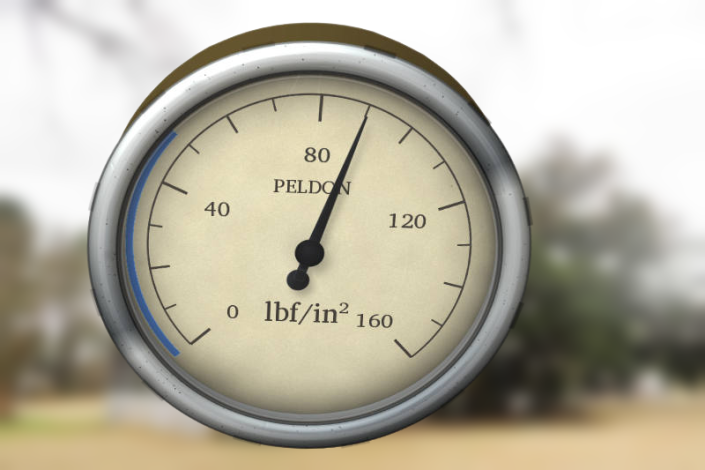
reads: 90psi
